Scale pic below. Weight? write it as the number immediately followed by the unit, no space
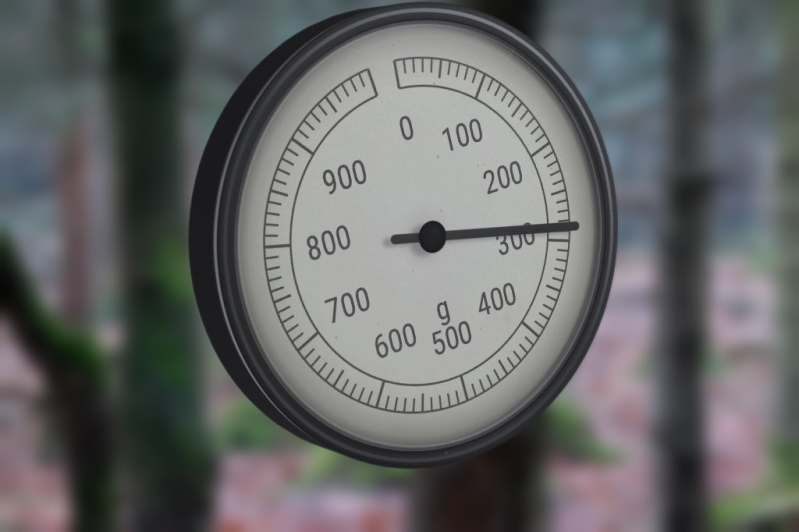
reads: 285g
